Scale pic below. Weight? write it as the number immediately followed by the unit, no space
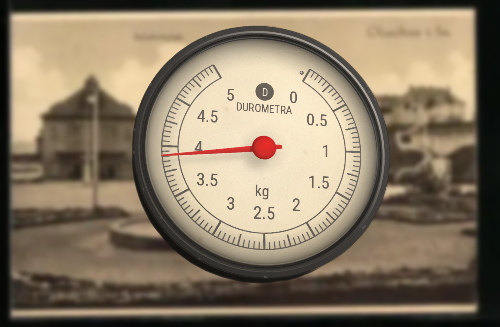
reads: 3.9kg
